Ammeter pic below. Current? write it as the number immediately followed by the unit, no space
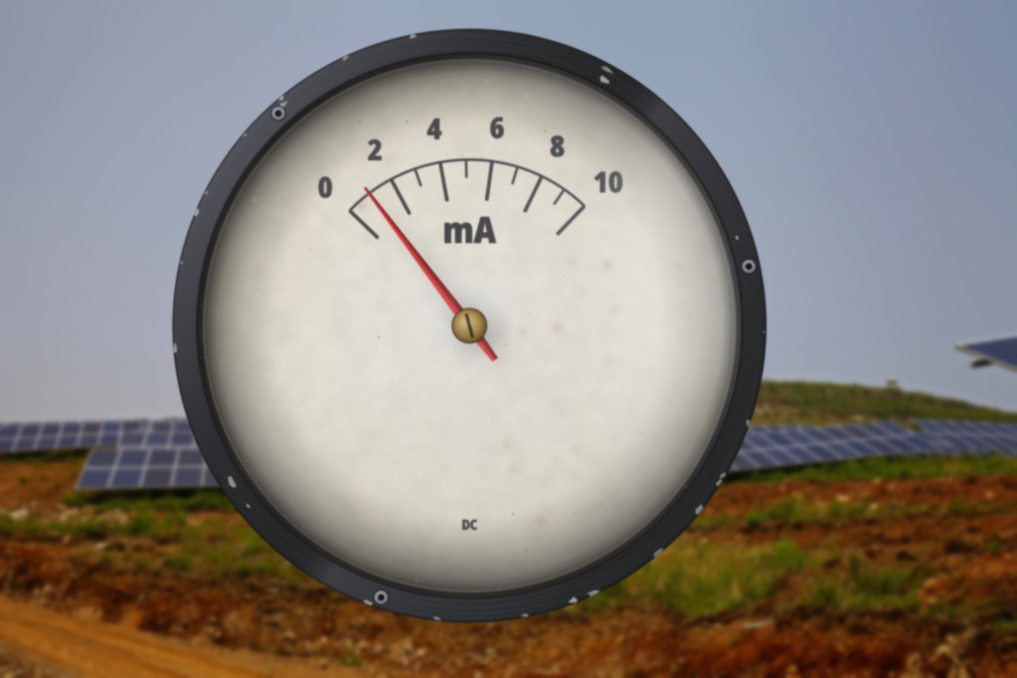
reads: 1mA
